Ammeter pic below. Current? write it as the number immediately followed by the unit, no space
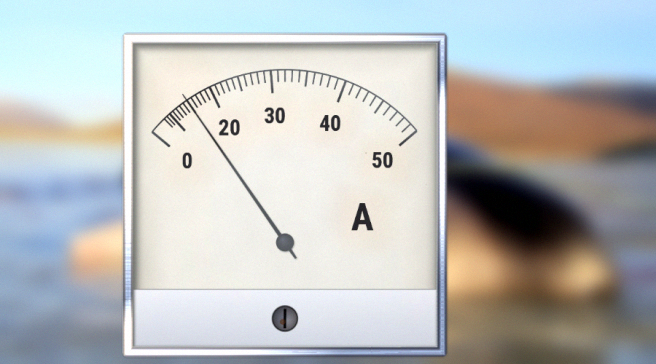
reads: 15A
